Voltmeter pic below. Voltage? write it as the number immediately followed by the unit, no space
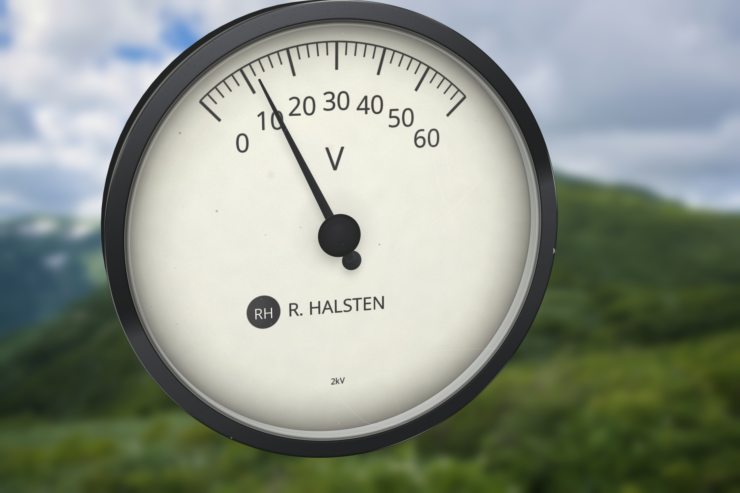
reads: 12V
